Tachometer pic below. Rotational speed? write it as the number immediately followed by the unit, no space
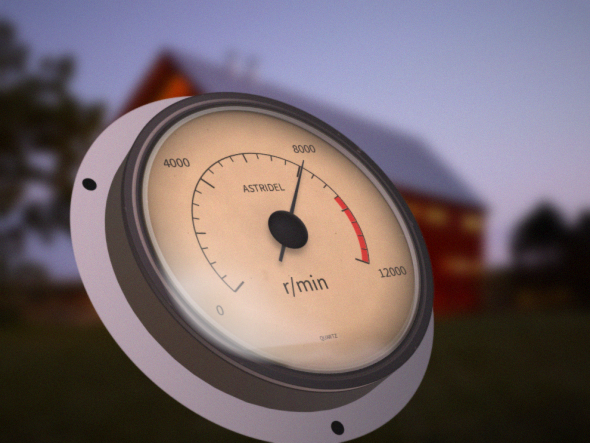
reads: 8000rpm
